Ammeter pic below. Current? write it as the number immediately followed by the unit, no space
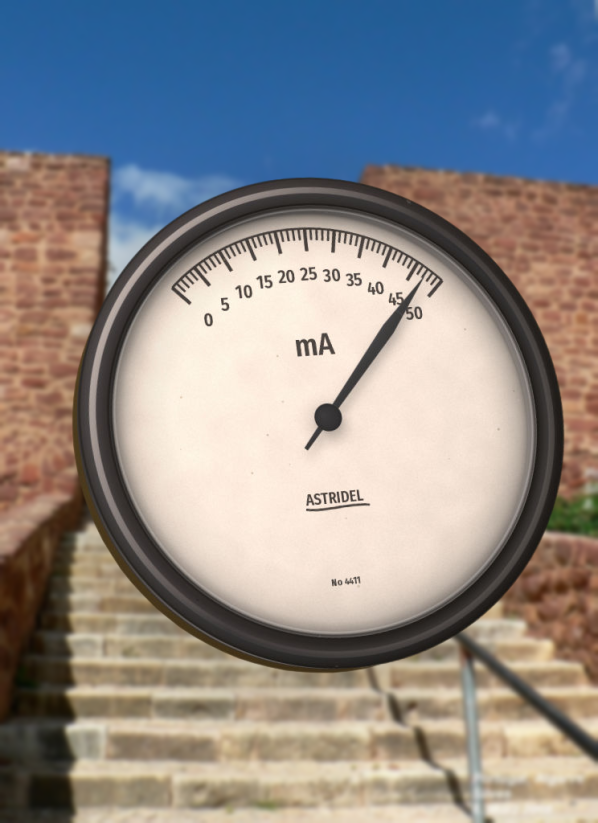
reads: 47mA
